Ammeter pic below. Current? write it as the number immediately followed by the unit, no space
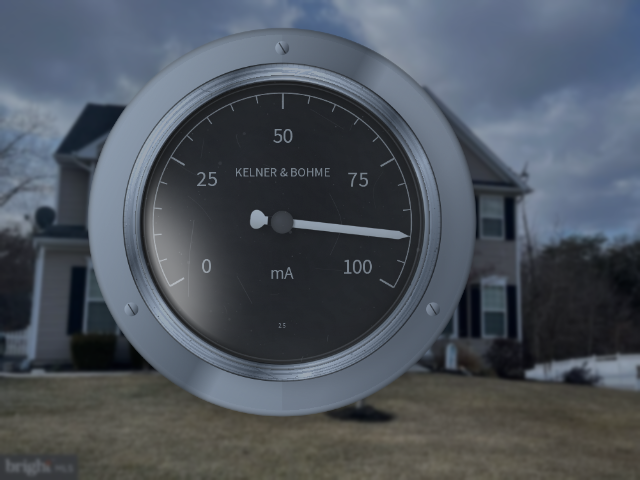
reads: 90mA
